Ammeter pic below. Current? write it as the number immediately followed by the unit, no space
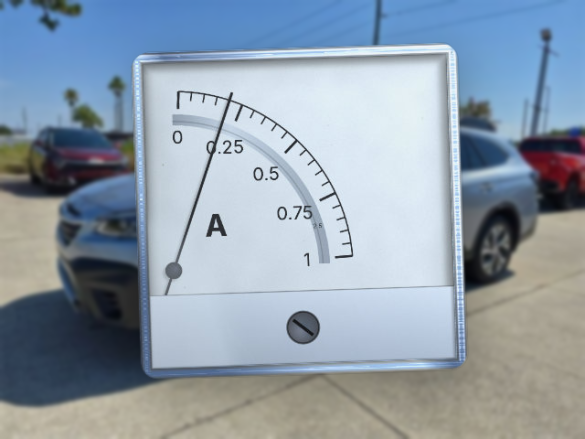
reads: 0.2A
